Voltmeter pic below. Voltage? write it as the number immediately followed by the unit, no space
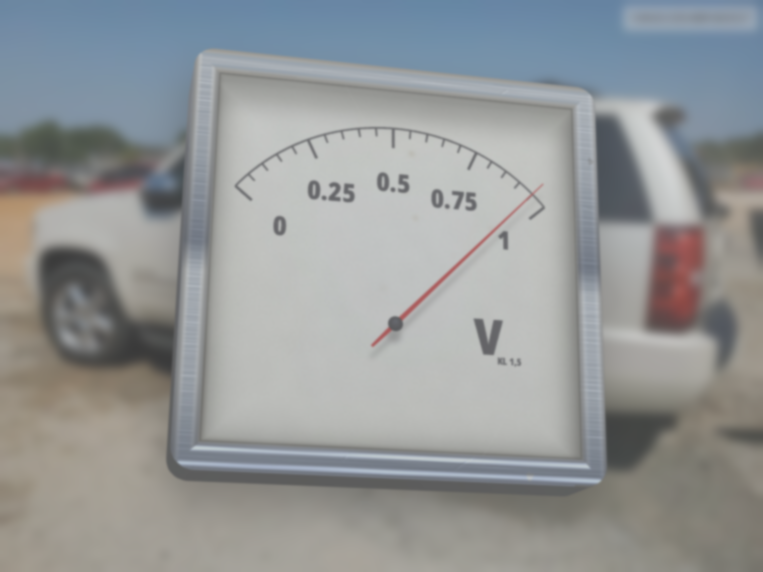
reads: 0.95V
